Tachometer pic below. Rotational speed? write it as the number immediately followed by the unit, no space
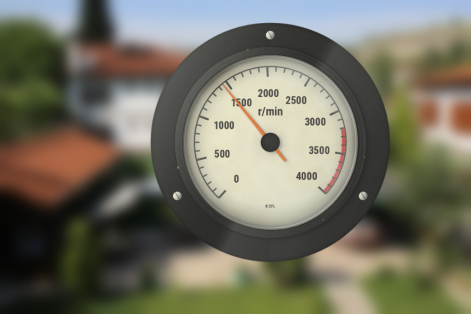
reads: 1450rpm
